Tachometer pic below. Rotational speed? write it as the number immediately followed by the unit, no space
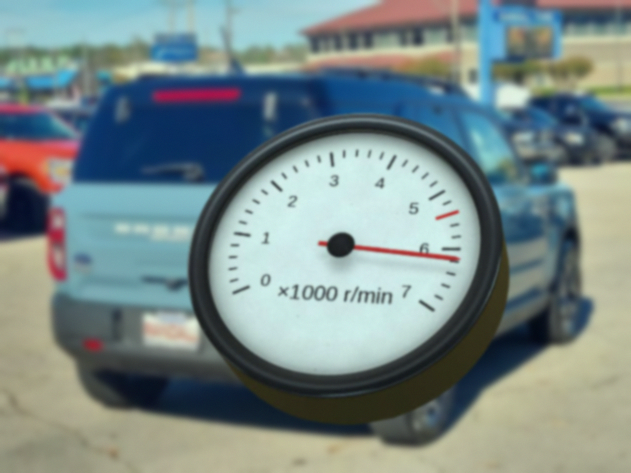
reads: 6200rpm
